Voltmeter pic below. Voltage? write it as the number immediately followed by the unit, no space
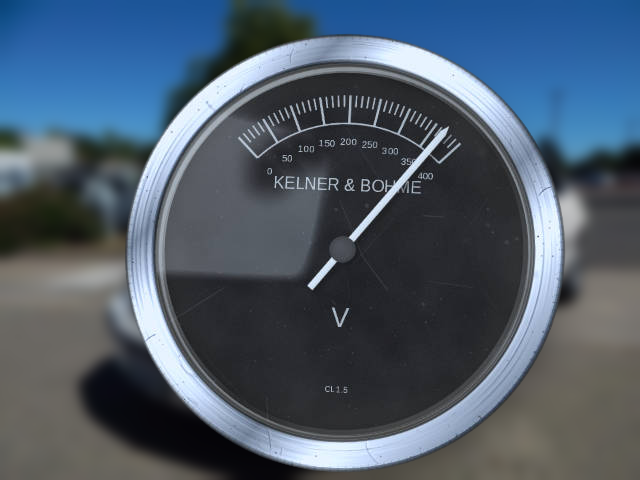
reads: 370V
